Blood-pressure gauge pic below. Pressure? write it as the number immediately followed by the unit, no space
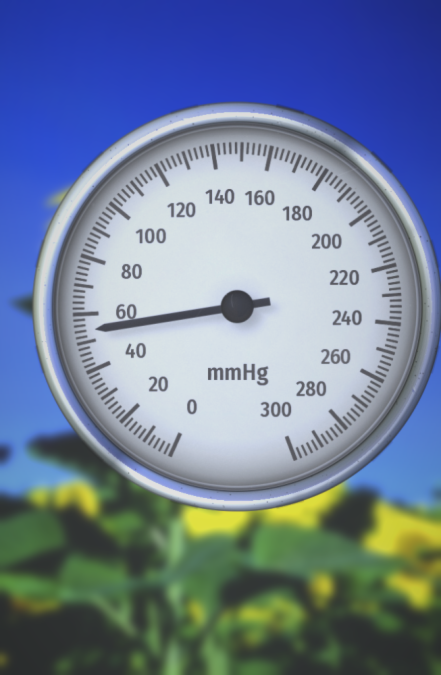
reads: 54mmHg
